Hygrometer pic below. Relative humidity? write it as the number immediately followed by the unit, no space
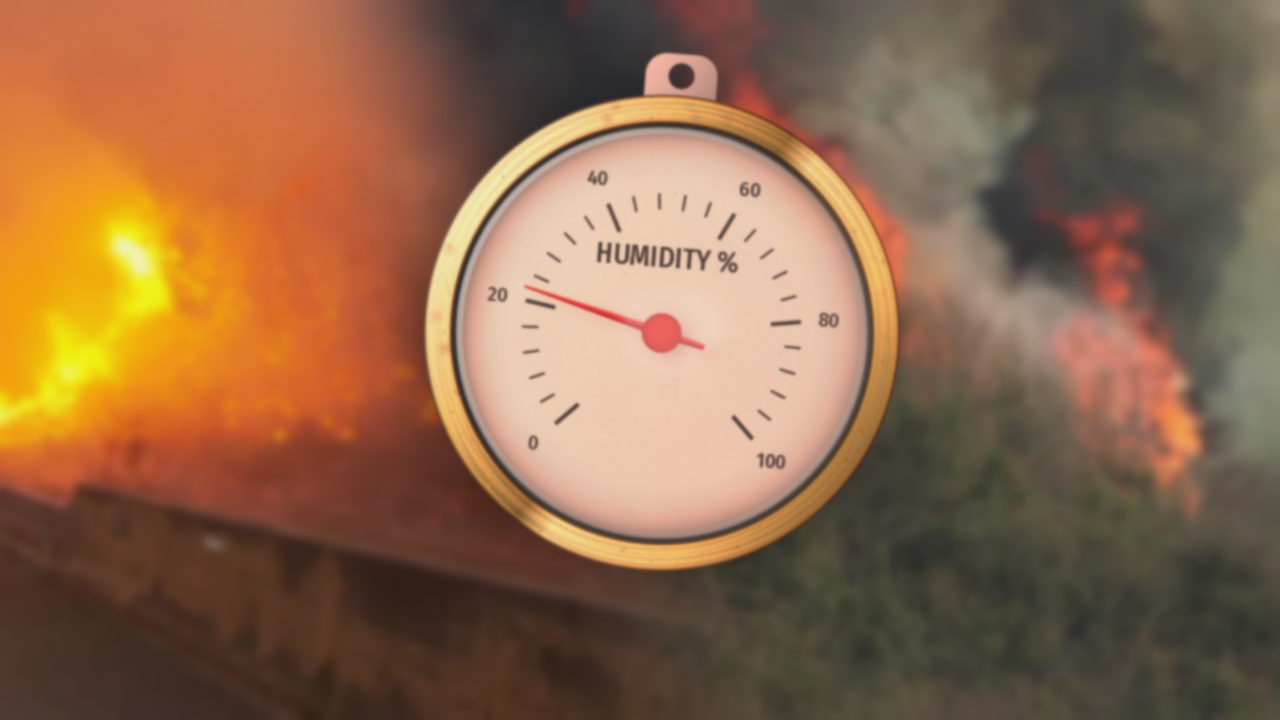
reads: 22%
